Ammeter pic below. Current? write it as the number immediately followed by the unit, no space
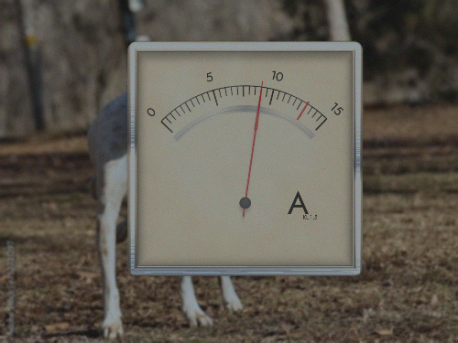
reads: 9A
